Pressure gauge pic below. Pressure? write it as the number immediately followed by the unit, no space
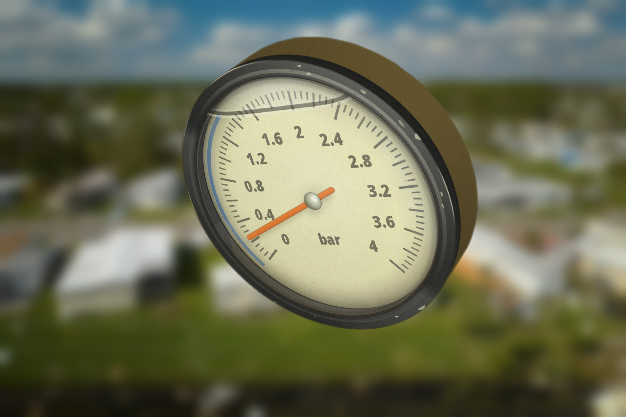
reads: 0.25bar
